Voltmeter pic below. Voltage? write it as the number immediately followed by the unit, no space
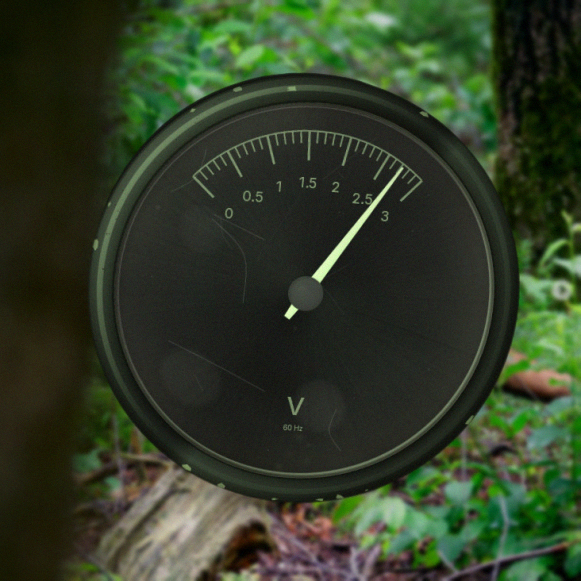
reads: 2.7V
